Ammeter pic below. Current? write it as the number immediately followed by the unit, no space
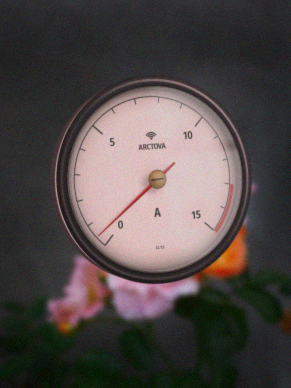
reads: 0.5A
